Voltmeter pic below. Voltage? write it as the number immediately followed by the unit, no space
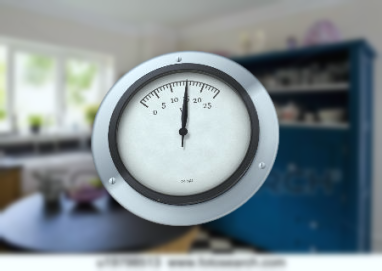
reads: 15V
